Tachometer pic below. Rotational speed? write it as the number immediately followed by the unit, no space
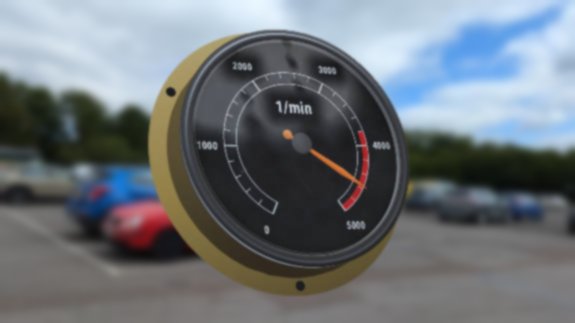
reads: 4600rpm
